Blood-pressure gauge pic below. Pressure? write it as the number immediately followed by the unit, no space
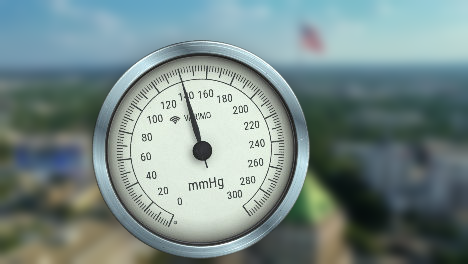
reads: 140mmHg
